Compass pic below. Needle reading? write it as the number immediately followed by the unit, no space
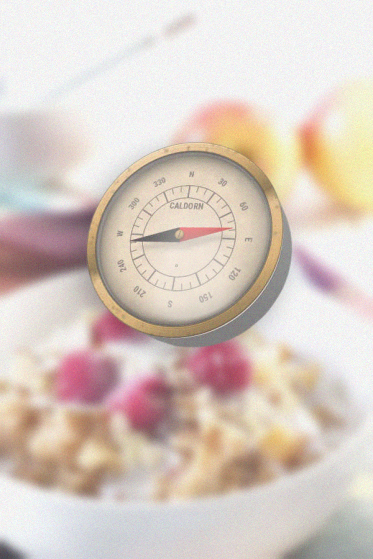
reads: 80°
